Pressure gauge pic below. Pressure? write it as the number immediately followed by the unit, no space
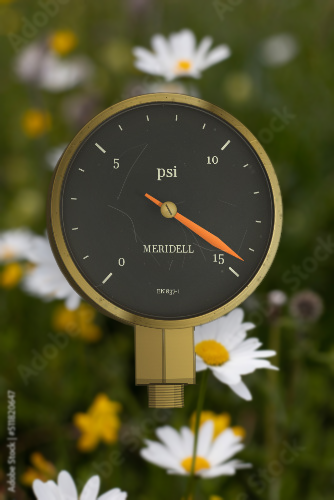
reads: 14.5psi
